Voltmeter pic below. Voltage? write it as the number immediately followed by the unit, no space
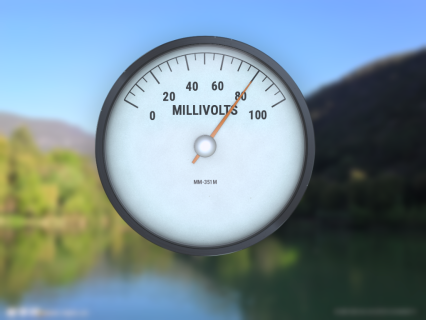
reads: 80mV
